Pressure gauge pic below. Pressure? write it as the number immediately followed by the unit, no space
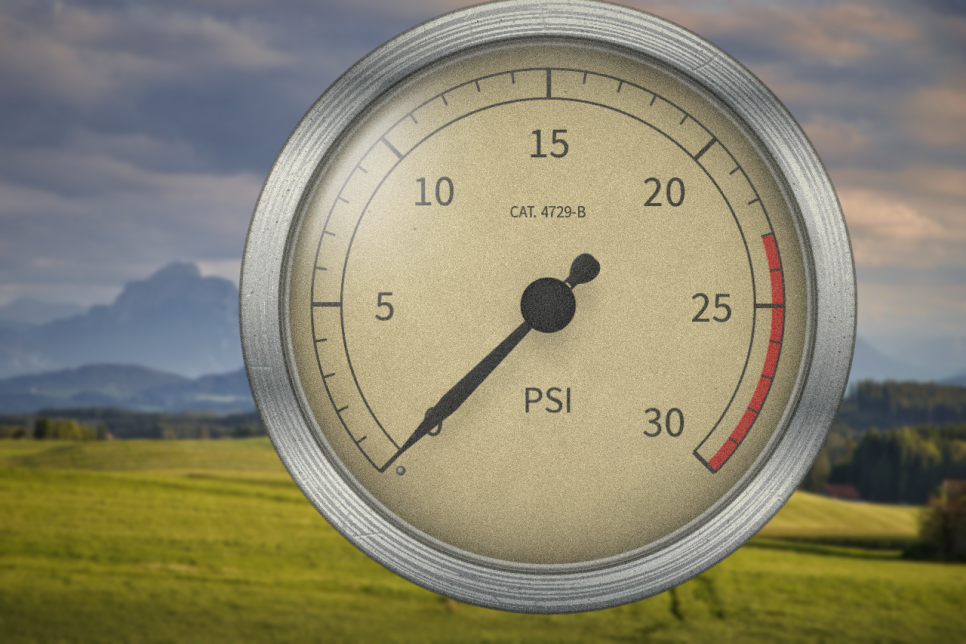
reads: 0psi
